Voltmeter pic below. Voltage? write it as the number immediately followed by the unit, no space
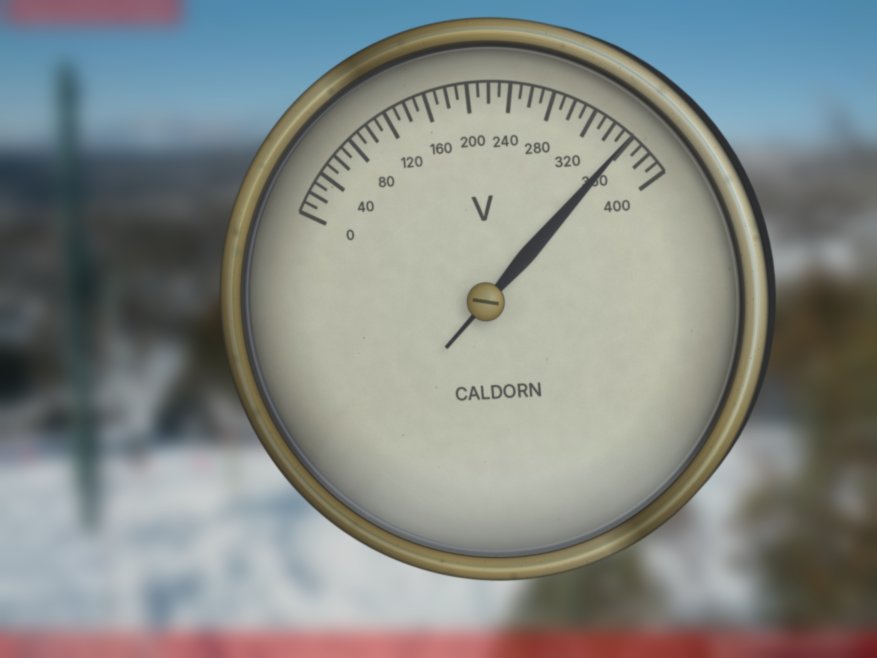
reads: 360V
